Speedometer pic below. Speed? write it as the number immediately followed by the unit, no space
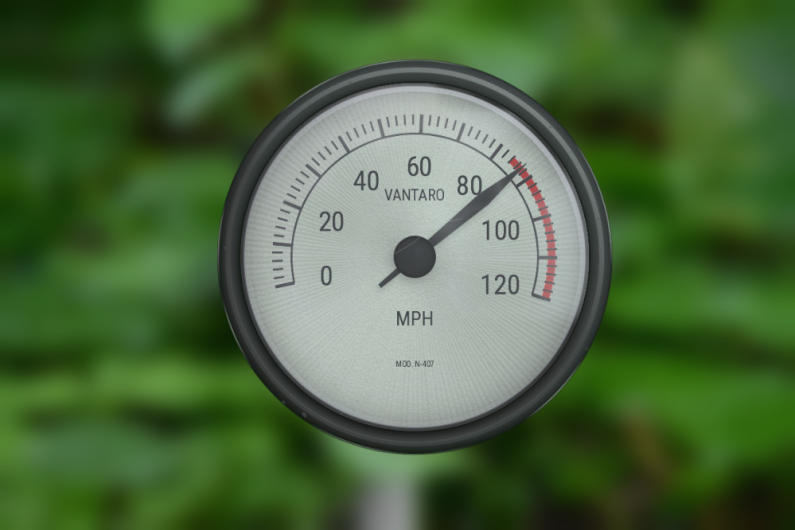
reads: 87mph
